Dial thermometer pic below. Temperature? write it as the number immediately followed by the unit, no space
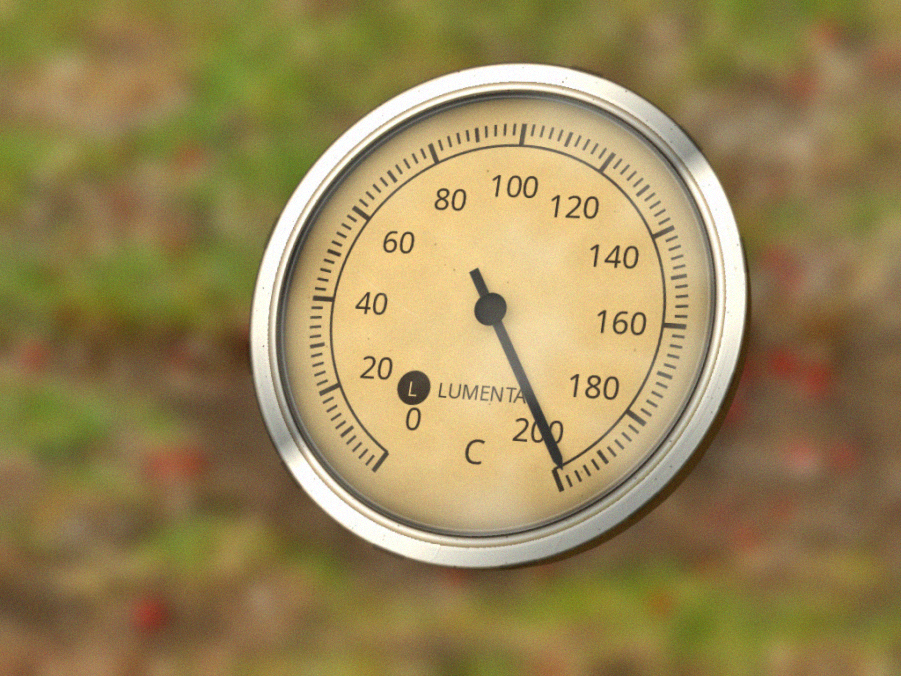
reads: 198°C
